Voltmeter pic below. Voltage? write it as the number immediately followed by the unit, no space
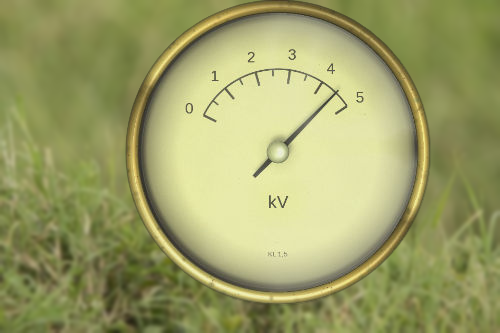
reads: 4.5kV
